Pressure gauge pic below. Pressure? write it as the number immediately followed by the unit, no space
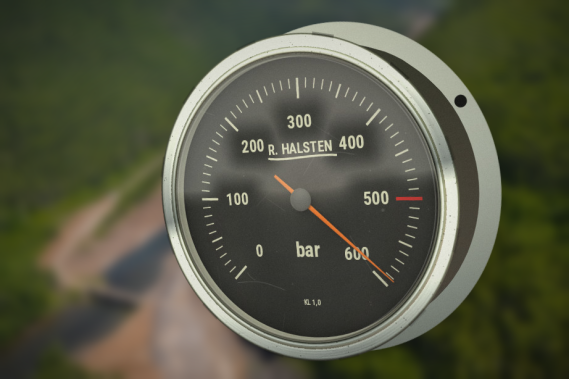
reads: 590bar
